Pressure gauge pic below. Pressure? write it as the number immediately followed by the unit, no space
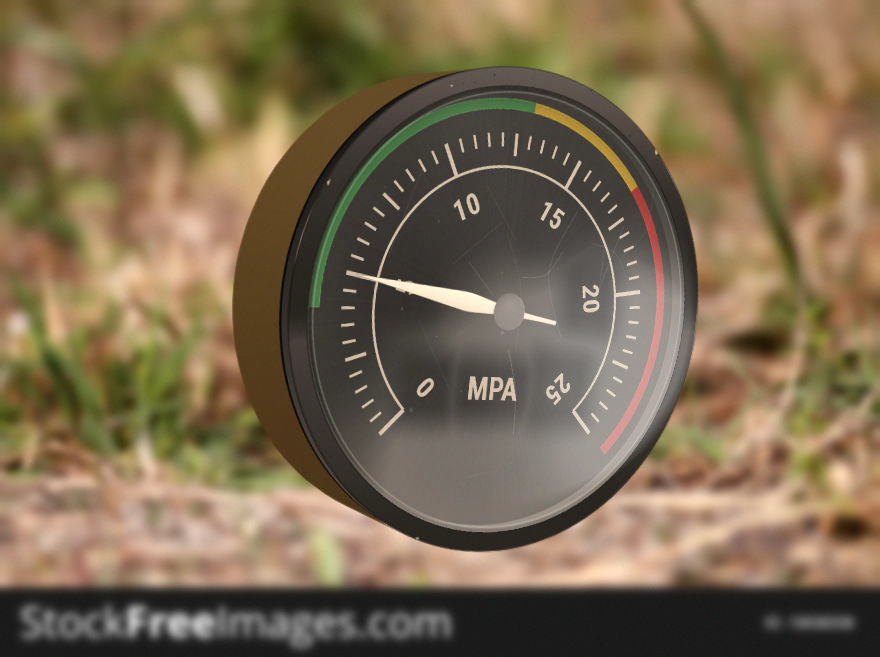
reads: 5MPa
